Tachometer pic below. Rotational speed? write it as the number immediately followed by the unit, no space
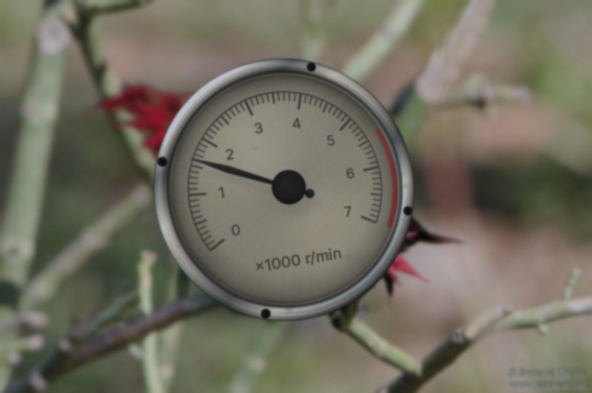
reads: 1600rpm
